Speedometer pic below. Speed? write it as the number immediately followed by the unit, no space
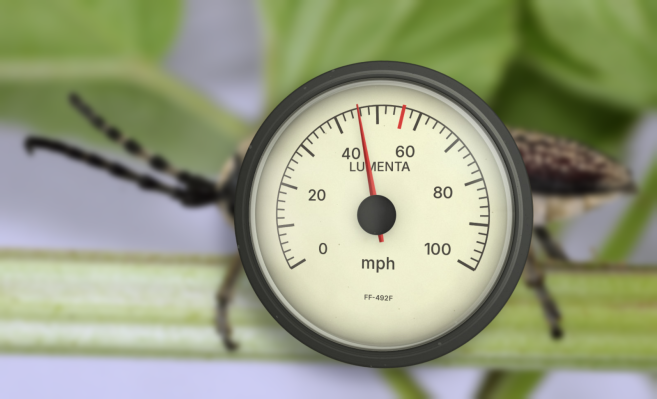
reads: 46mph
